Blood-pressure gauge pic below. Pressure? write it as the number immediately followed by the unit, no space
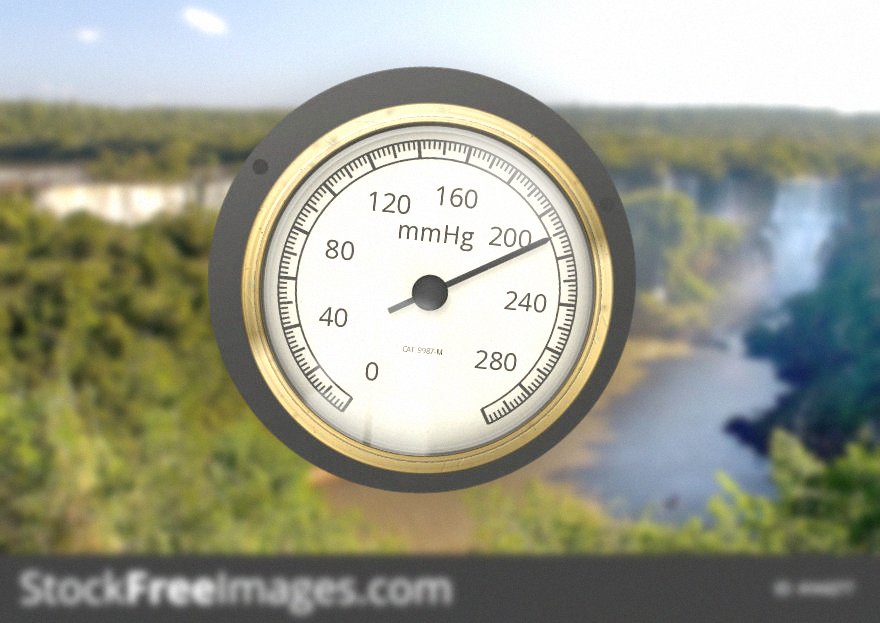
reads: 210mmHg
